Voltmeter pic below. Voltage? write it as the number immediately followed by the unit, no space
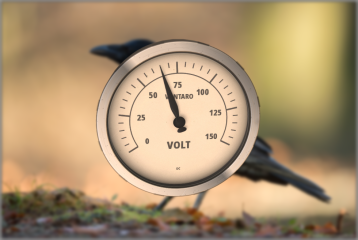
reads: 65V
